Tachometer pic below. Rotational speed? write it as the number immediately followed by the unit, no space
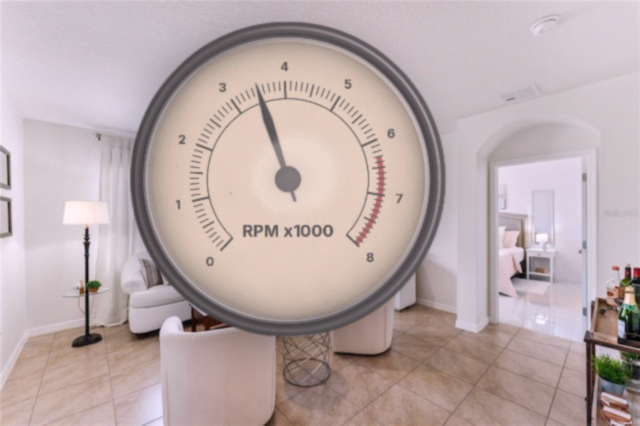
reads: 3500rpm
